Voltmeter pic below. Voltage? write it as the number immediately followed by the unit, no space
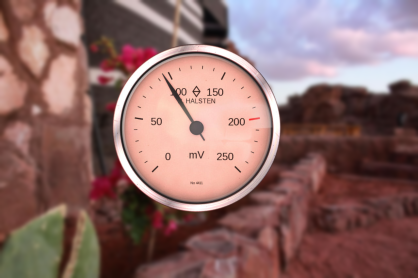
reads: 95mV
